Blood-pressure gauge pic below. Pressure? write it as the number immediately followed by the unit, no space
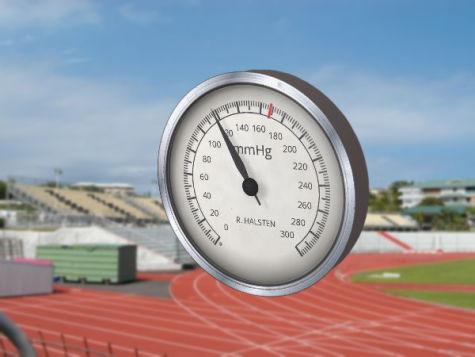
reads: 120mmHg
